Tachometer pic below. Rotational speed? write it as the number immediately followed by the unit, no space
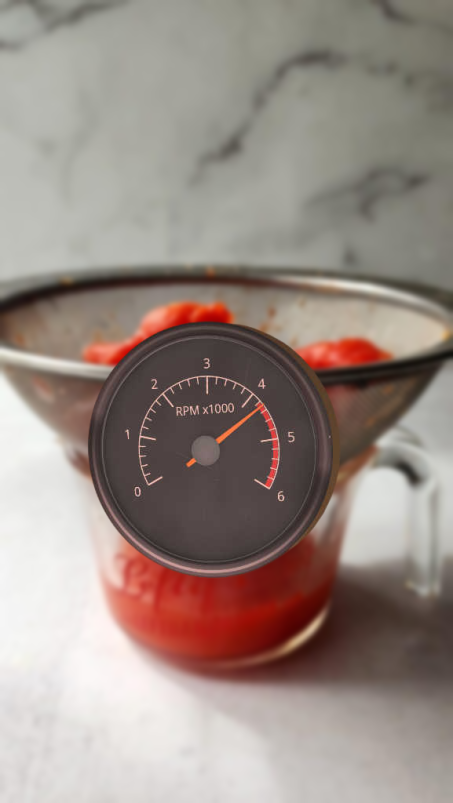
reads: 4300rpm
